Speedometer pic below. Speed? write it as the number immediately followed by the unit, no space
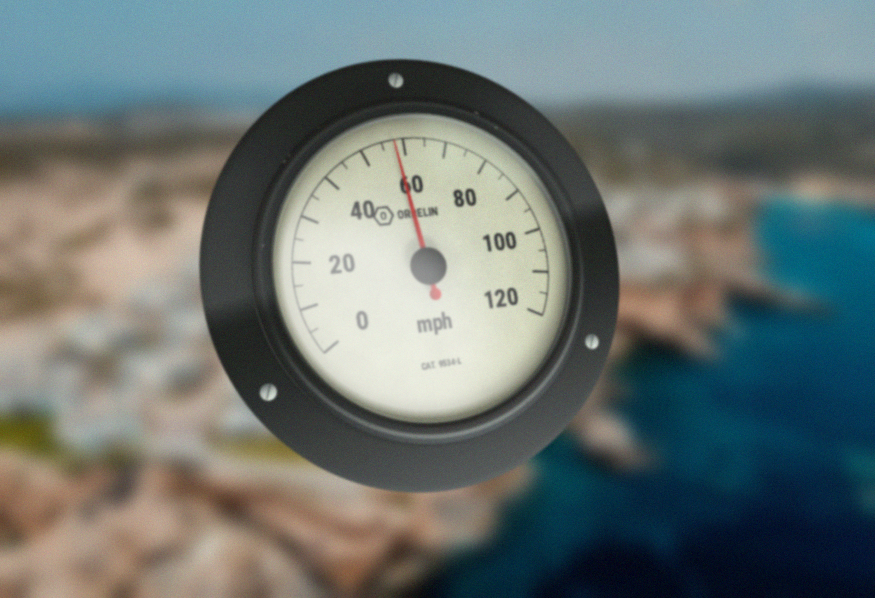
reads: 57.5mph
